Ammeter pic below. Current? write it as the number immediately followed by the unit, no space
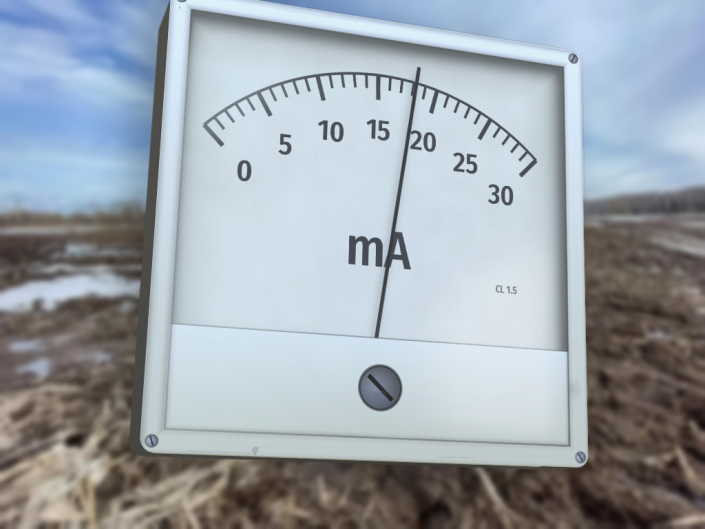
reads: 18mA
